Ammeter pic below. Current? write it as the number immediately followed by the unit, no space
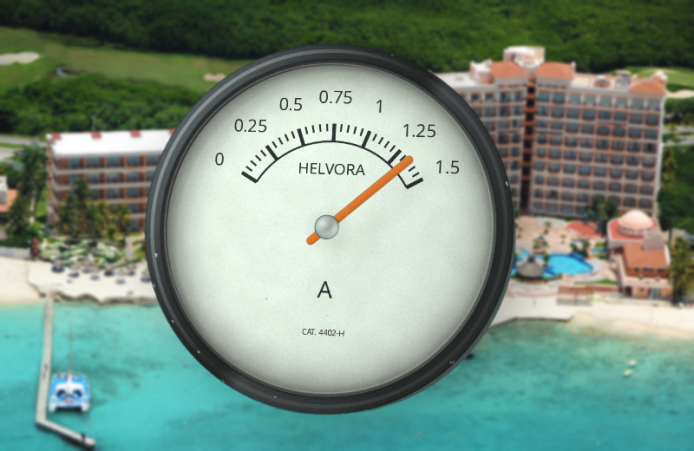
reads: 1.35A
